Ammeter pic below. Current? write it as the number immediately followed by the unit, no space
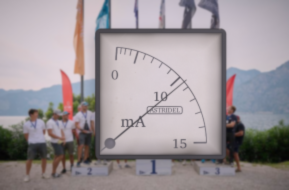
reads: 10.5mA
